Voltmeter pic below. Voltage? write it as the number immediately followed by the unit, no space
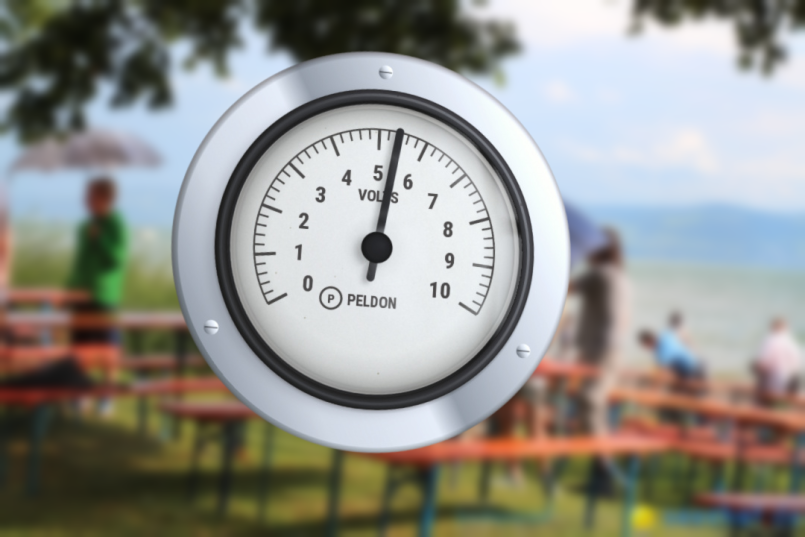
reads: 5.4V
